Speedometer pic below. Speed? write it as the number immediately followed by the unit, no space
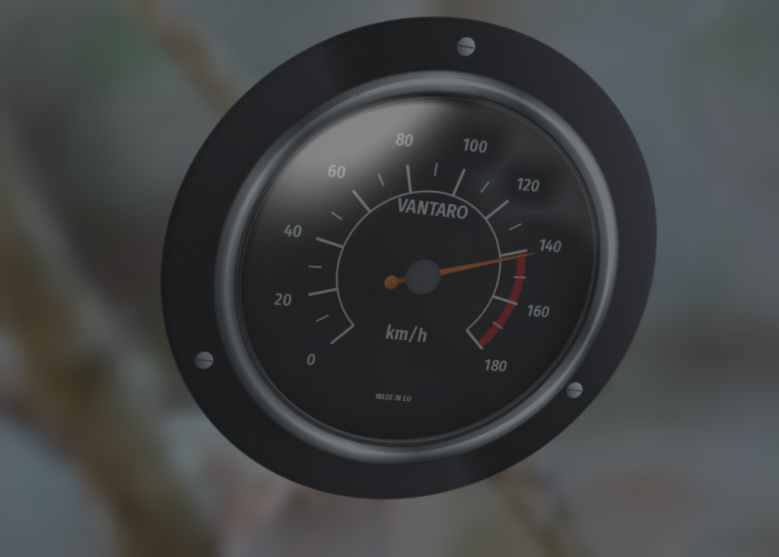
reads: 140km/h
